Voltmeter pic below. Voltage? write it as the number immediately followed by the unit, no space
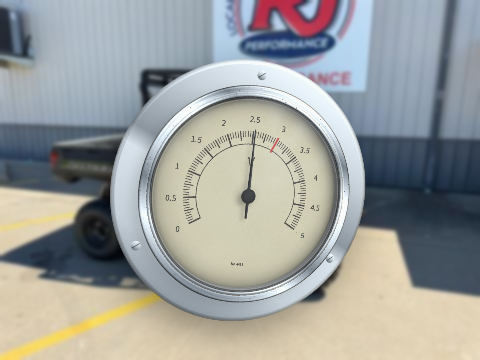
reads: 2.5V
